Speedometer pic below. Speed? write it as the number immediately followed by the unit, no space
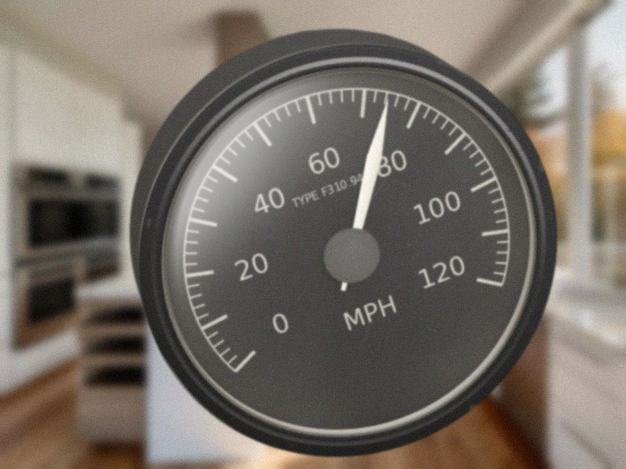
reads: 74mph
